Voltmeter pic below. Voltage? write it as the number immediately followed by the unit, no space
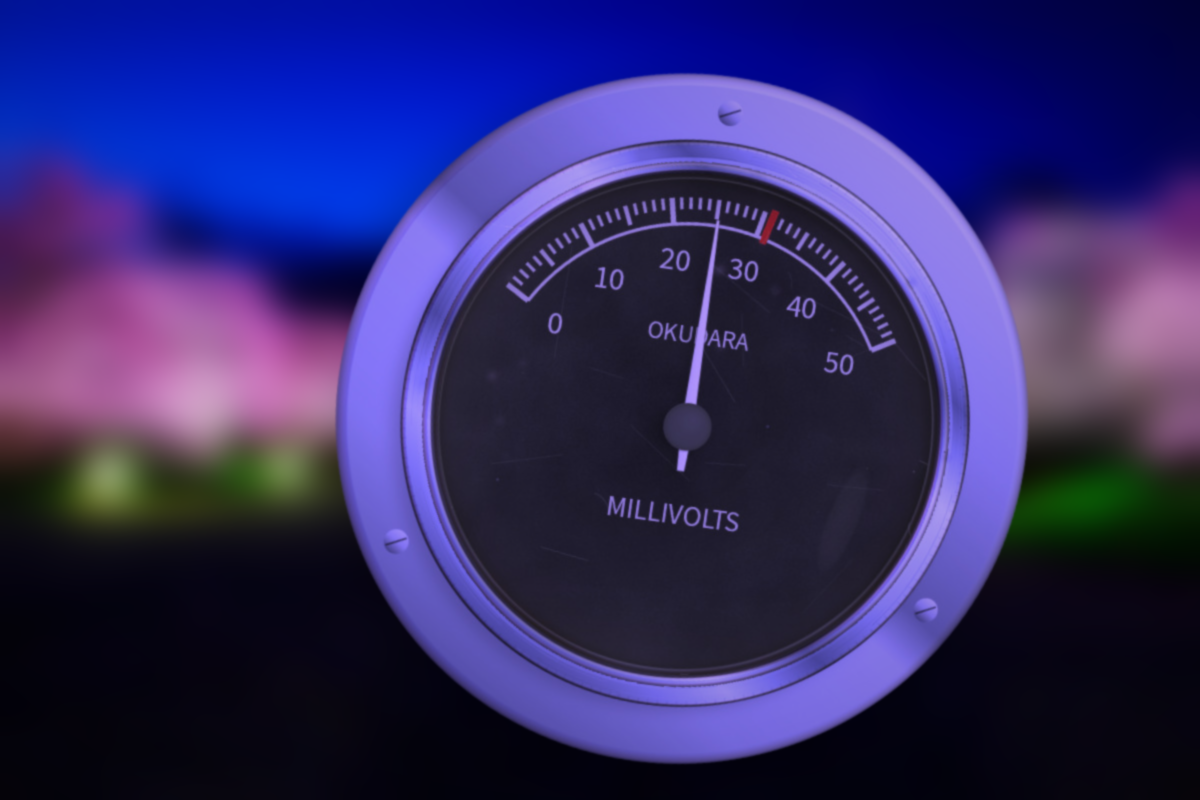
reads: 25mV
